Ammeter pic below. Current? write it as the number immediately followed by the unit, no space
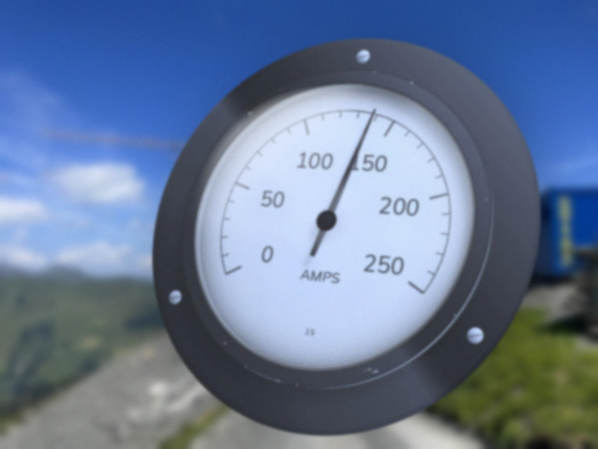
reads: 140A
